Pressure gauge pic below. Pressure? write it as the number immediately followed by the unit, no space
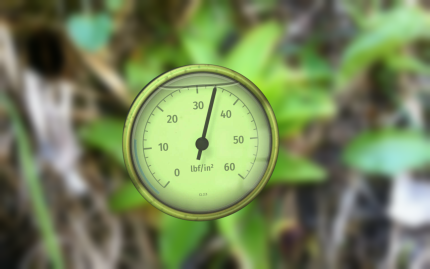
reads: 34psi
